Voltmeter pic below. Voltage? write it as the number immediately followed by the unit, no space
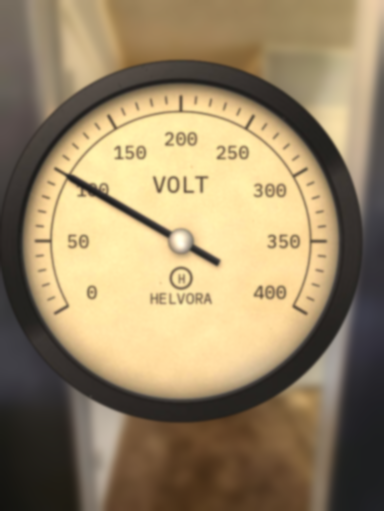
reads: 100V
